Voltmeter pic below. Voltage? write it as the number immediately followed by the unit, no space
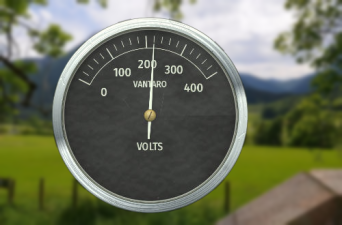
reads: 220V
